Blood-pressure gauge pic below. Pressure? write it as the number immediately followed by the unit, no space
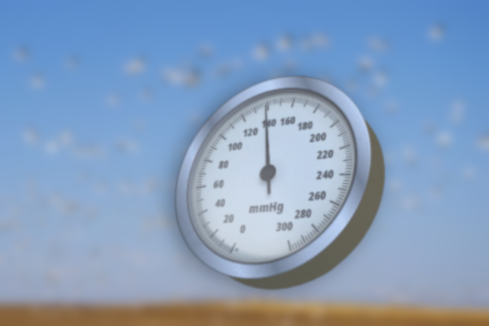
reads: 140mmHg
